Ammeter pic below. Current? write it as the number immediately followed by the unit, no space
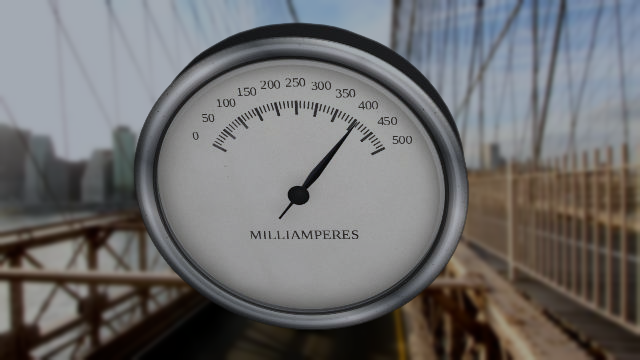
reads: 400mA
